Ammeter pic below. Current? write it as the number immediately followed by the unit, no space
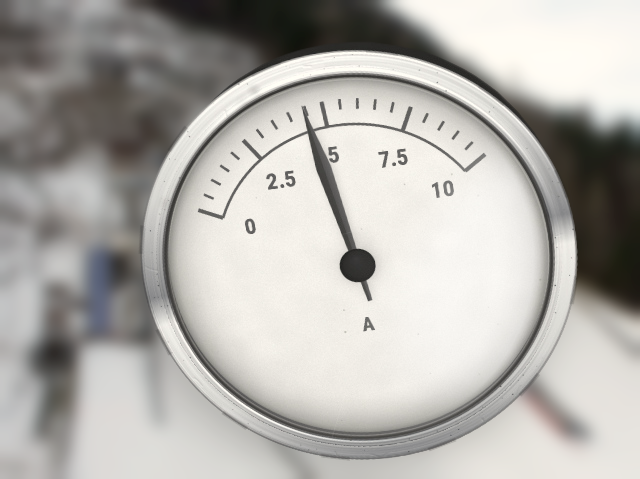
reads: 4.5A
